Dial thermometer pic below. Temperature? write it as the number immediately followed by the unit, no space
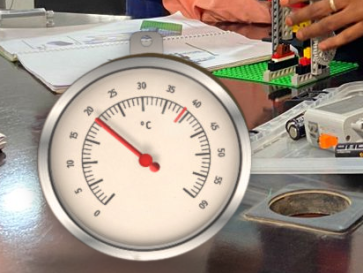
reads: 20°C
